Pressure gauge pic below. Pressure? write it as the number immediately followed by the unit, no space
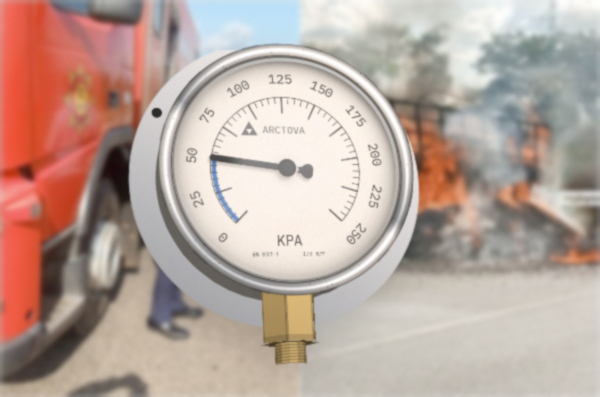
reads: 50kPa
